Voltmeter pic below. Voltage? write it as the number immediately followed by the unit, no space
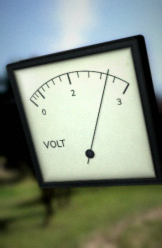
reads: 2.7V
